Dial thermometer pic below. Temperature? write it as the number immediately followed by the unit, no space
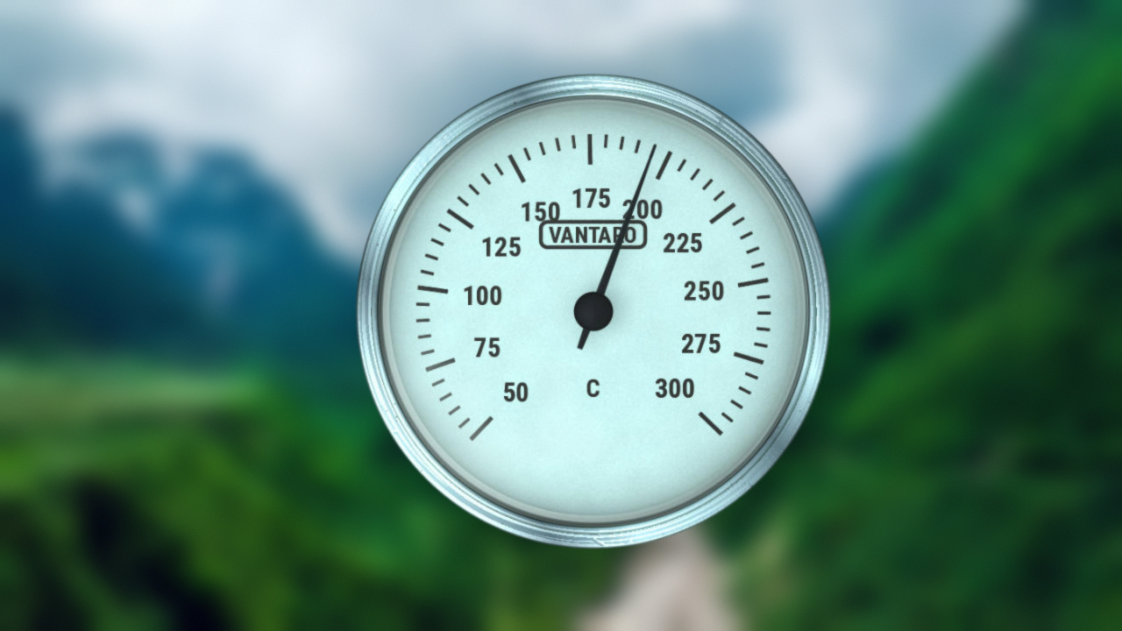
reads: 195°C
